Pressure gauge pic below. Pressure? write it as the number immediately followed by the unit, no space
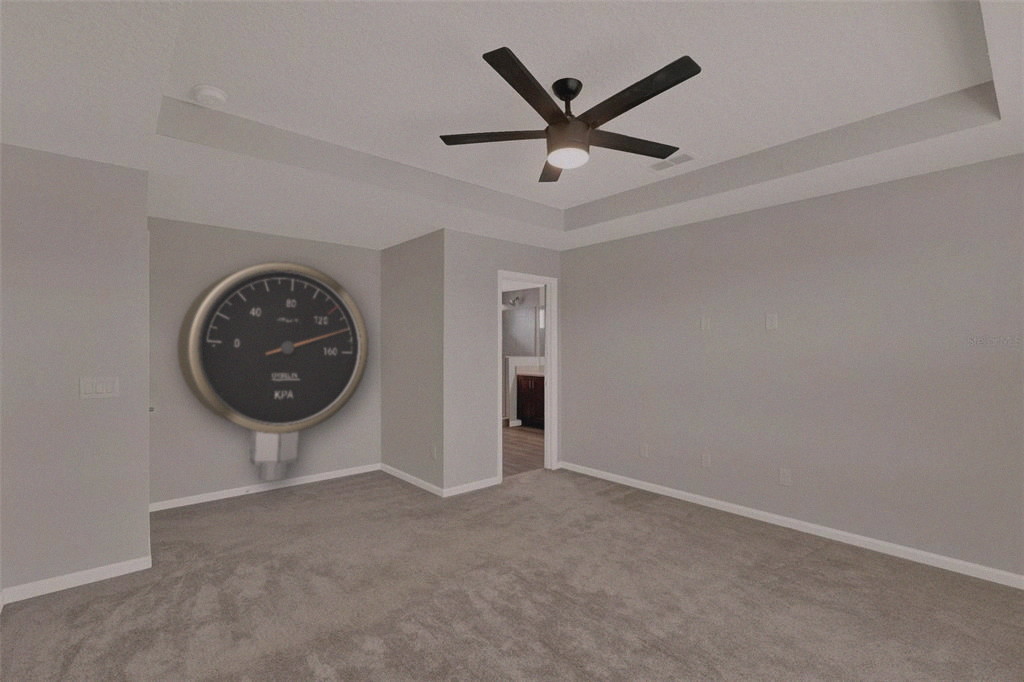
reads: 140kPa
